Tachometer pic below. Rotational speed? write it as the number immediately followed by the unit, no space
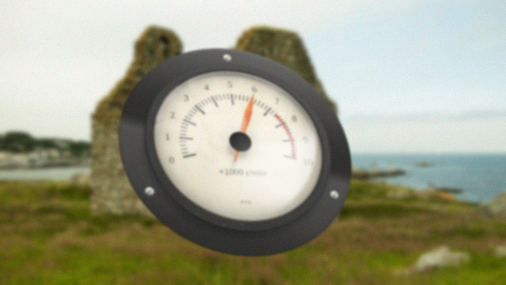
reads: 6000rpm
